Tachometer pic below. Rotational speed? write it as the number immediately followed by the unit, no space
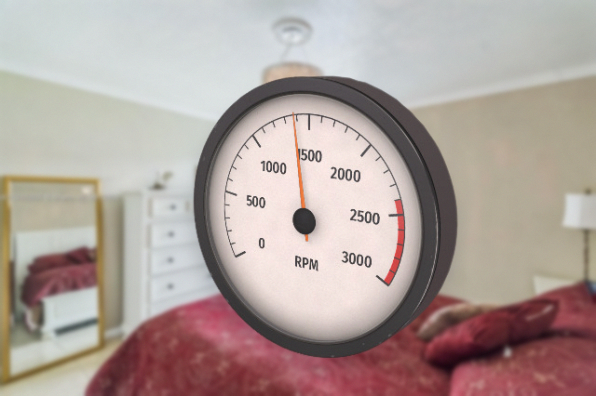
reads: 1400rpm
